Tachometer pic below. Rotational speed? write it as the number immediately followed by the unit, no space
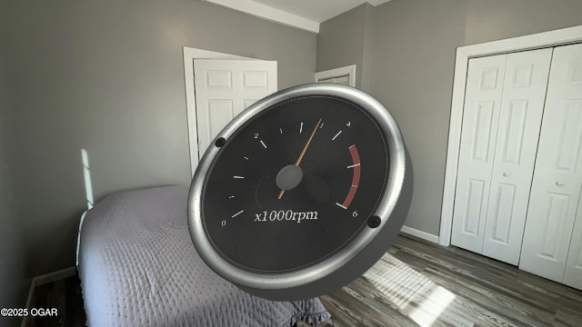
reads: 3500rpm
